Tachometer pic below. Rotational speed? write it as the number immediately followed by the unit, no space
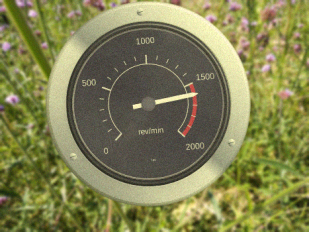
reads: 1600rpm
